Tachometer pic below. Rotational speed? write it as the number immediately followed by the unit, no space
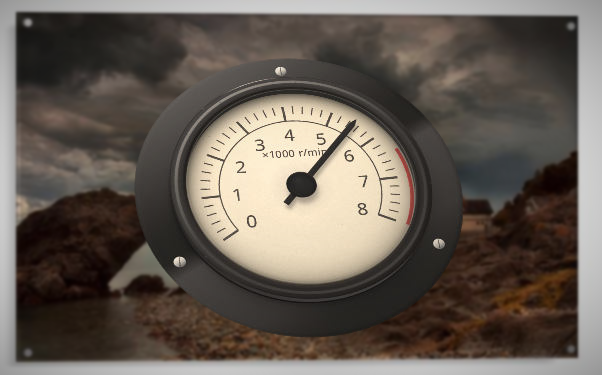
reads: 5500rpm
